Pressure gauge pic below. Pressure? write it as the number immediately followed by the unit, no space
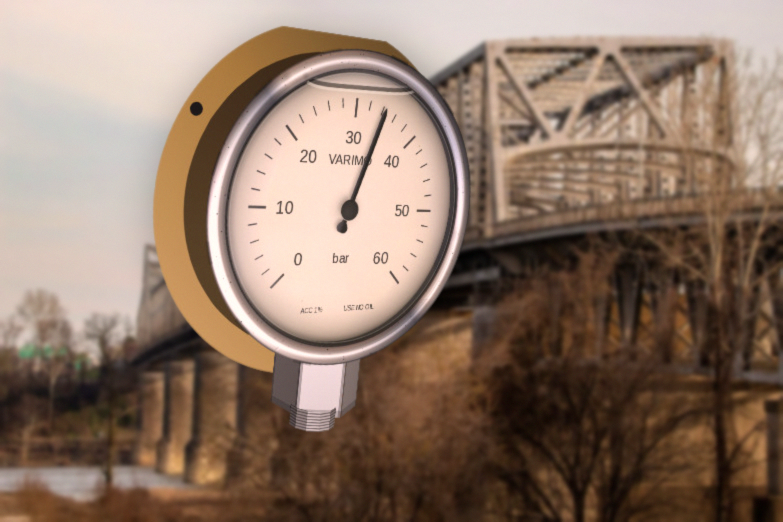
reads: 34bar
